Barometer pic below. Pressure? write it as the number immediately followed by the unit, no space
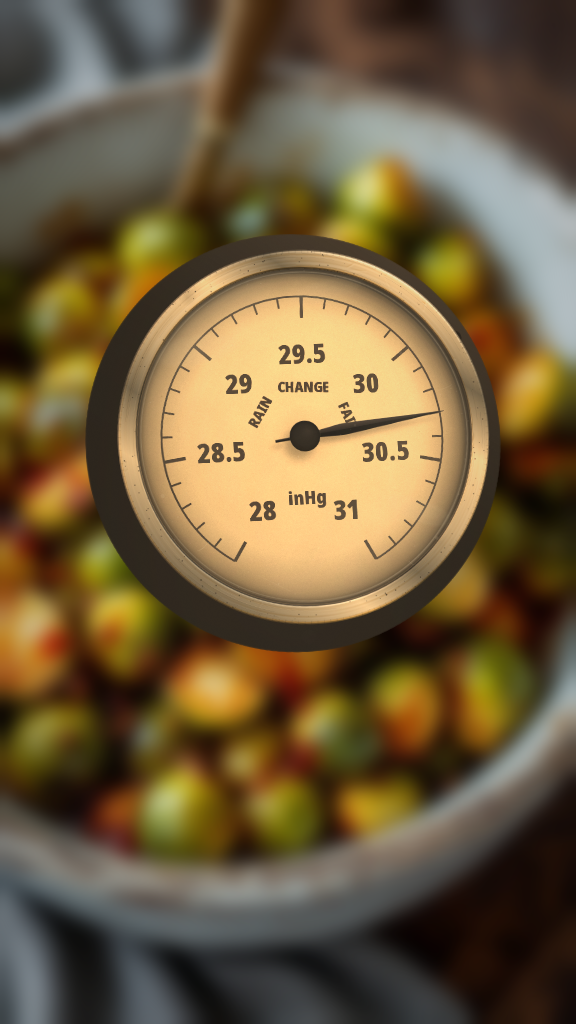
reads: 30.3inHg
